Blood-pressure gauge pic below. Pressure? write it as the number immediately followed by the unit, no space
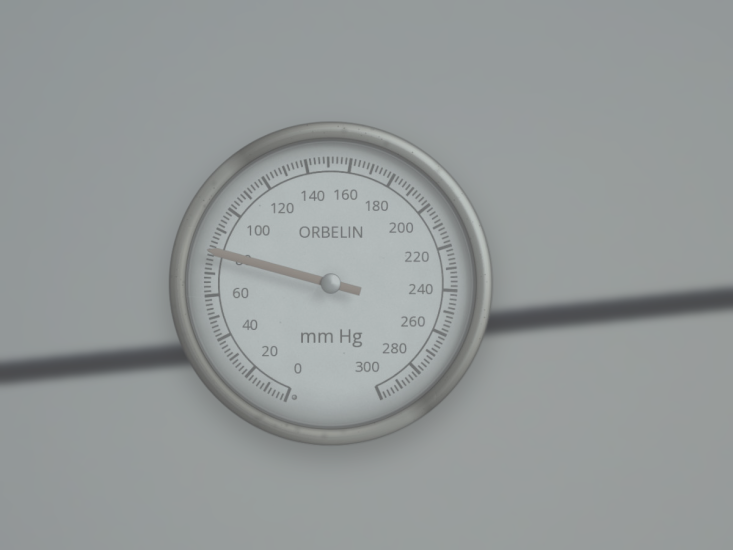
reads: 80mmHg
